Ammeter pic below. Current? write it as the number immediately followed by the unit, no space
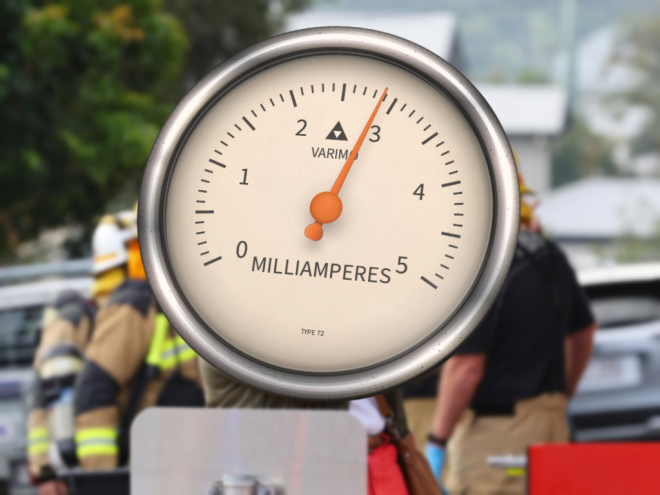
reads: 2.9mA
